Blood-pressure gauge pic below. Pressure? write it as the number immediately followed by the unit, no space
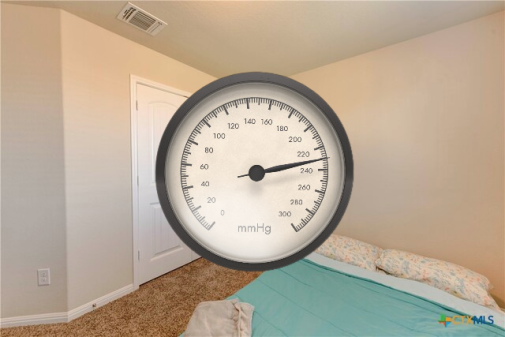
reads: 230mmHg
